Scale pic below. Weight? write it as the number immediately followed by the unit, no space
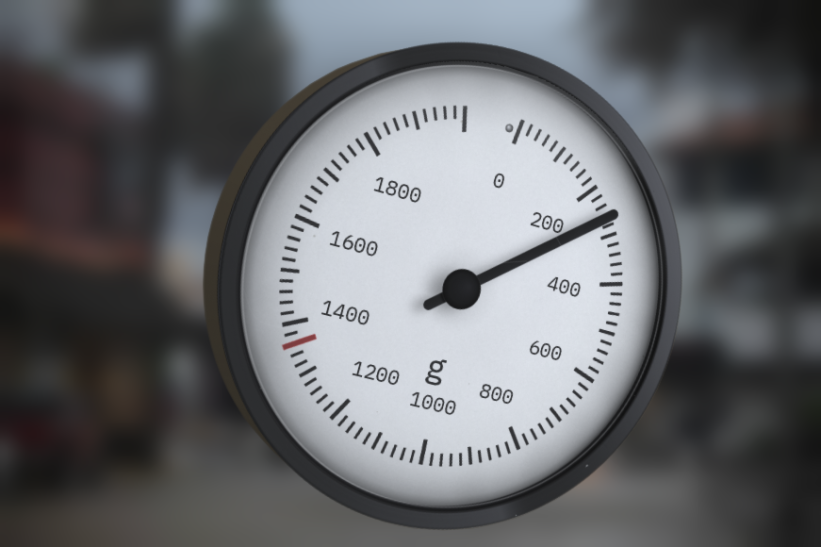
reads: 260g
